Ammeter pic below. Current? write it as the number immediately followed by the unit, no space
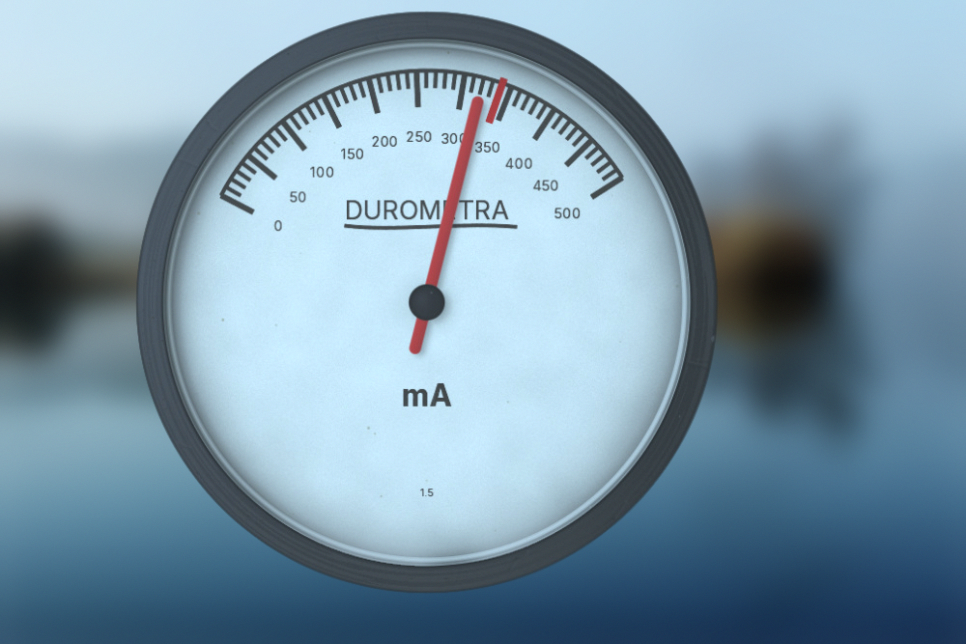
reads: 320mA
